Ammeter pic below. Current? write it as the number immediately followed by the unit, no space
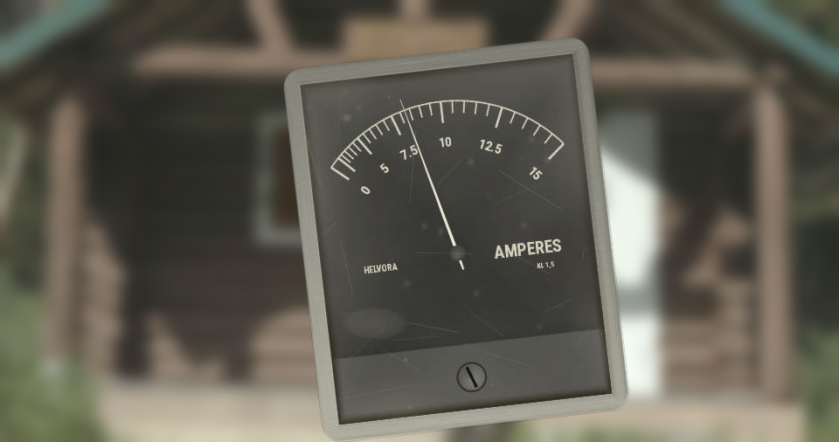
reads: 8.25A
